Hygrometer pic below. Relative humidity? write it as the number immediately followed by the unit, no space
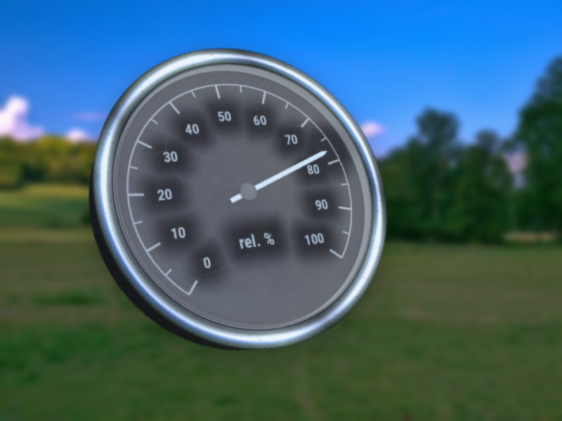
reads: 77.5%
